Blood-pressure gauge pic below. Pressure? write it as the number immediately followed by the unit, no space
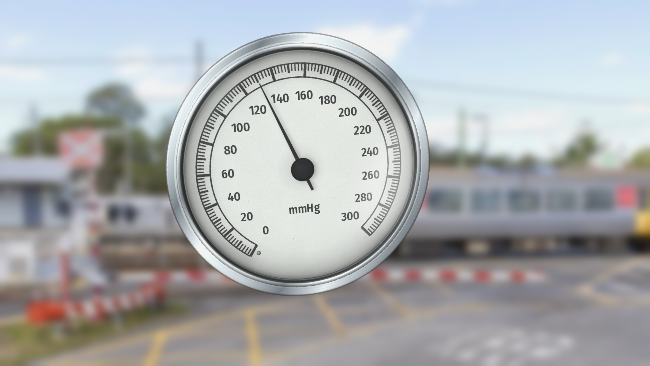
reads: 130mmHg
